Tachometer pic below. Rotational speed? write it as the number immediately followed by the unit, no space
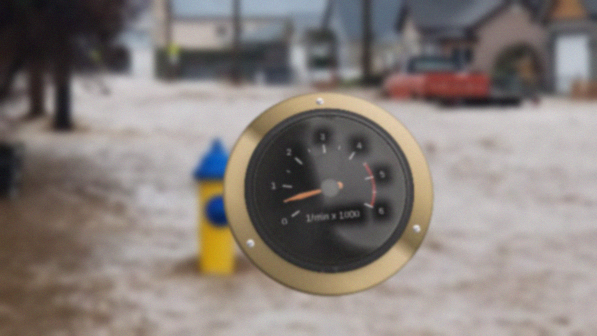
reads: 500rpm
